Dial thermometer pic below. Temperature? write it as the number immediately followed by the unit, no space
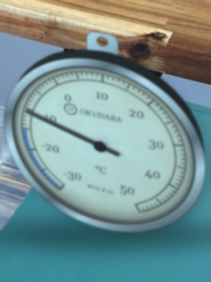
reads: -10°C
